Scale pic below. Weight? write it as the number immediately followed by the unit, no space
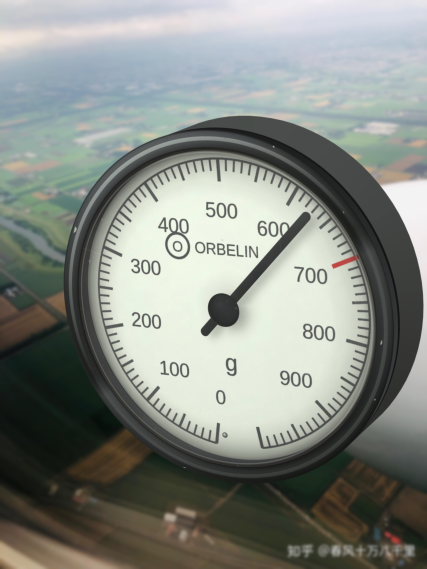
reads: 630g
